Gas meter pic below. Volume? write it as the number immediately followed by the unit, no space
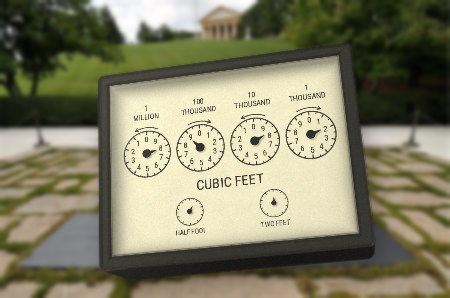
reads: 788200ft³
